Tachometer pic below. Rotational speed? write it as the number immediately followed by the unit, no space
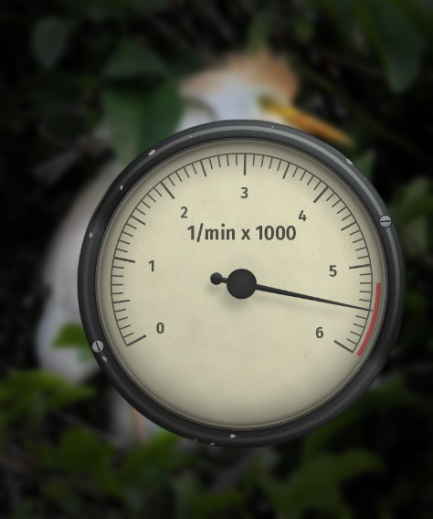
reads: 5500rpm
